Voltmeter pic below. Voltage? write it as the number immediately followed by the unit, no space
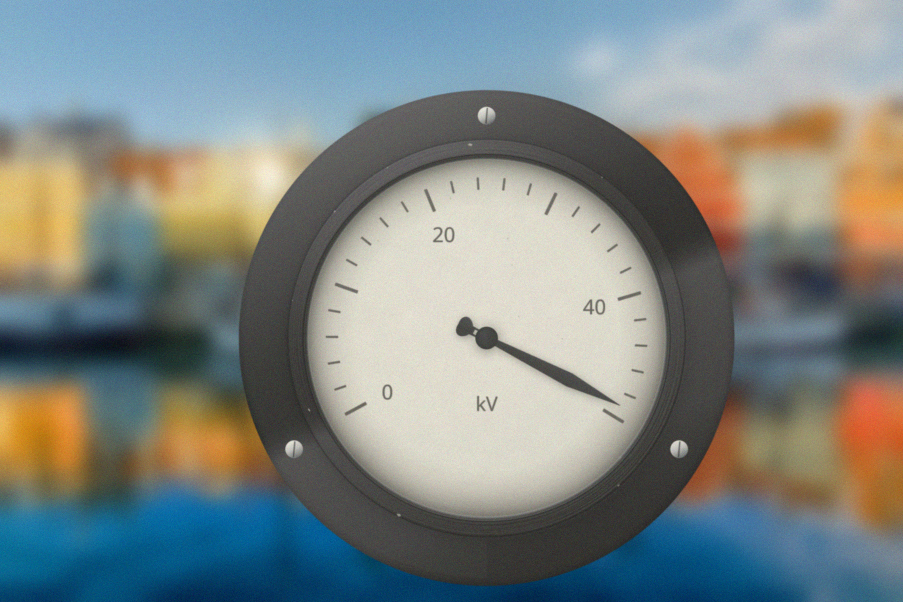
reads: 49kV
